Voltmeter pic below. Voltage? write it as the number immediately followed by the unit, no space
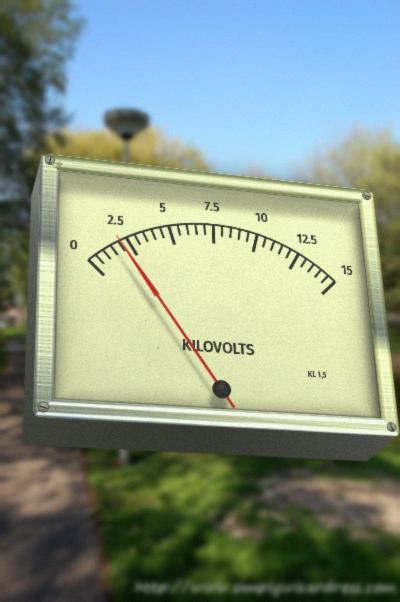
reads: 2kV
